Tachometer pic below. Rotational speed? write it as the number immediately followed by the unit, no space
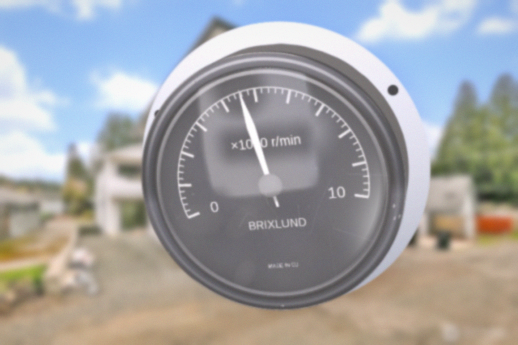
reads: 4600rpm
